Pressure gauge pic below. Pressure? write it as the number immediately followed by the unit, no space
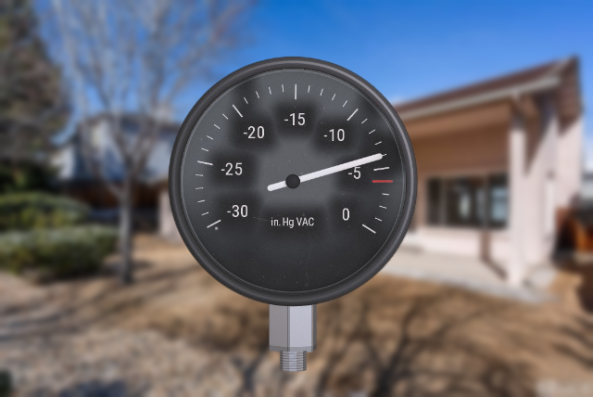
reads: -6inHg
